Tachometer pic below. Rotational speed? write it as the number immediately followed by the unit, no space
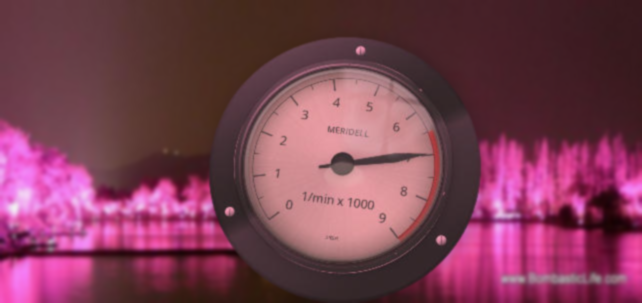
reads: 7000rpm
